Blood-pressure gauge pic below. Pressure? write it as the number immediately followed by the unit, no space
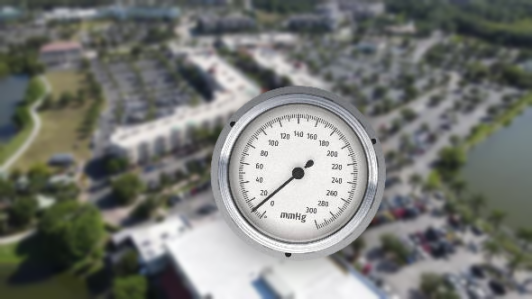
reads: 10mmHg
